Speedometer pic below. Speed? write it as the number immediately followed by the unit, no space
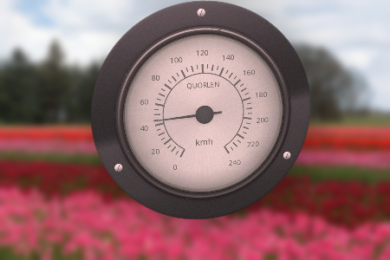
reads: 45km/h
